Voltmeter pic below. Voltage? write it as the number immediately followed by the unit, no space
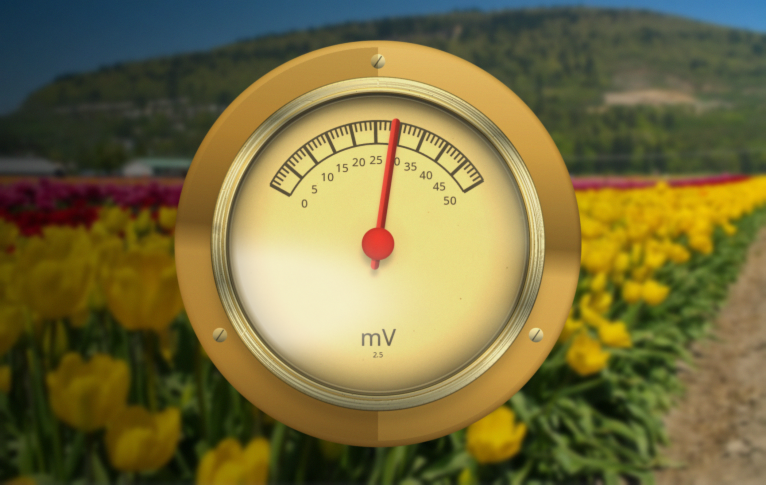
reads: 29mV
